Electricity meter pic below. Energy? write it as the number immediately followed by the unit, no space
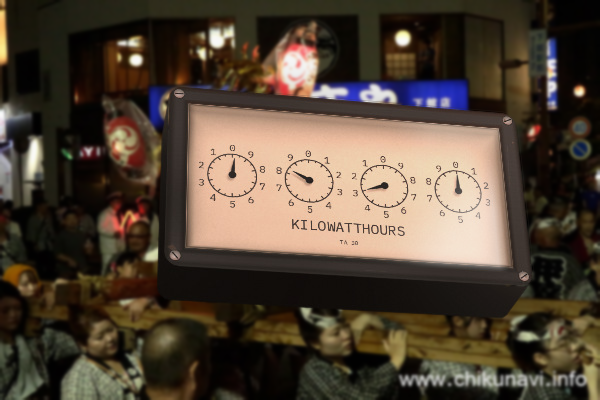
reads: 9830kWh
